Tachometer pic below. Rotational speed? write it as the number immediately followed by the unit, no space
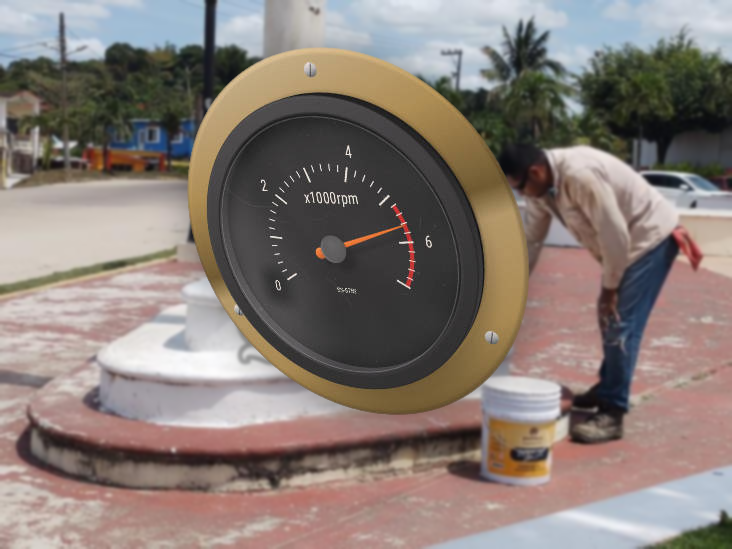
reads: 5600rpm
